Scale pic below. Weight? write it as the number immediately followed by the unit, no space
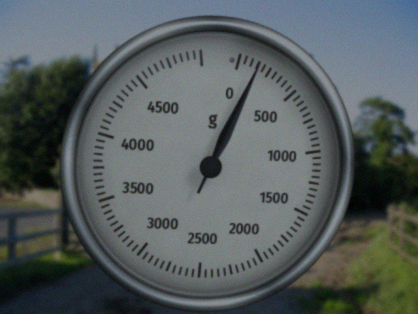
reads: 150g
